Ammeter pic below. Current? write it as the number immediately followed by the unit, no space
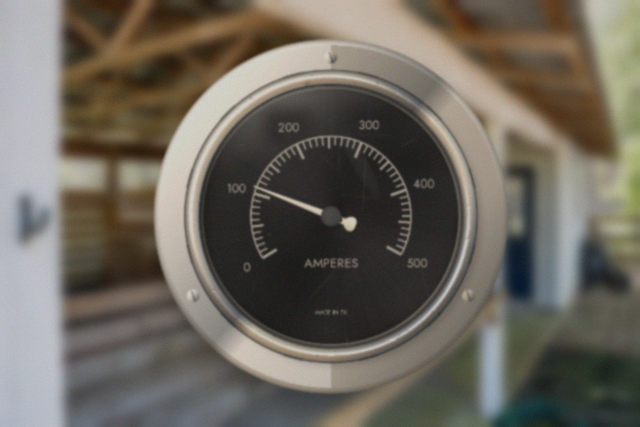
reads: 110A
